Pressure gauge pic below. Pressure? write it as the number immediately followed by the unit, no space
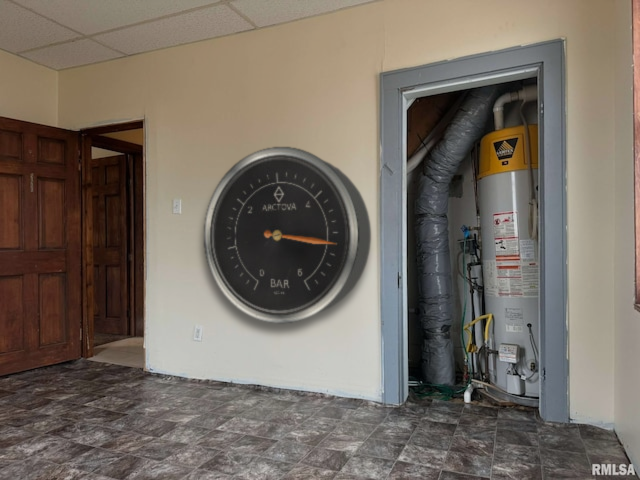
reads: 5bar
